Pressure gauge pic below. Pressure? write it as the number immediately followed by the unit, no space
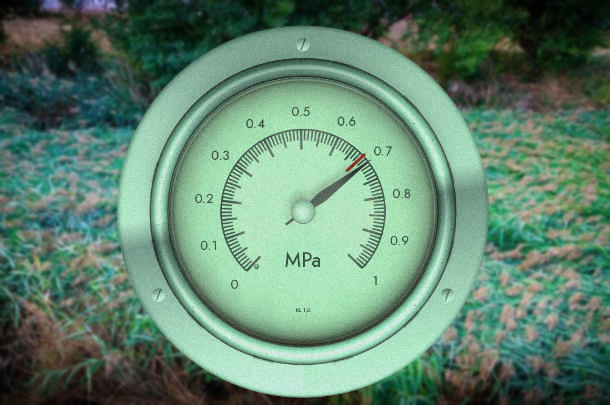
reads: 0.7MPa
